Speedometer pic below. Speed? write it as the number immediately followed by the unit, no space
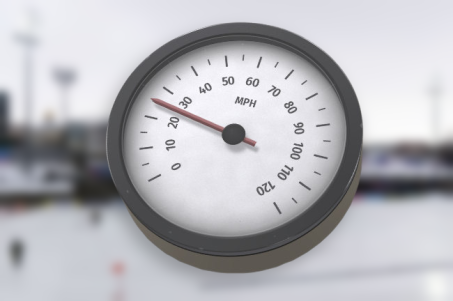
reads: 25mph
